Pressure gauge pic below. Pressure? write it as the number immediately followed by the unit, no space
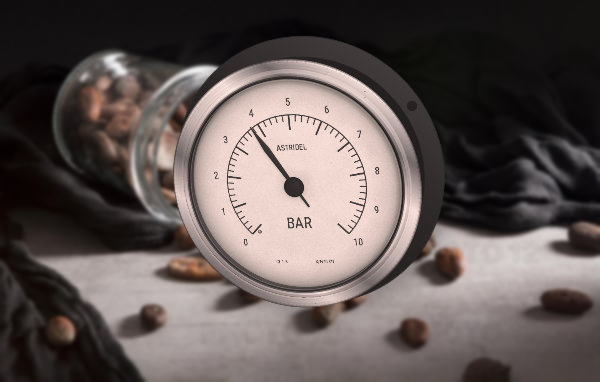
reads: 3.8bar
